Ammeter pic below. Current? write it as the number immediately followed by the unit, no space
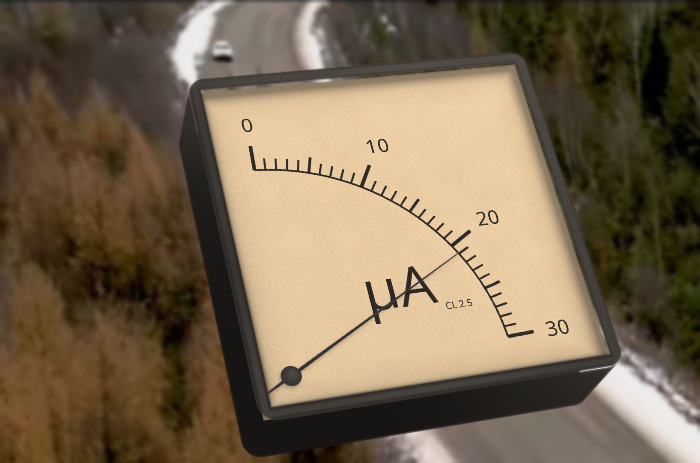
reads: 21µA
